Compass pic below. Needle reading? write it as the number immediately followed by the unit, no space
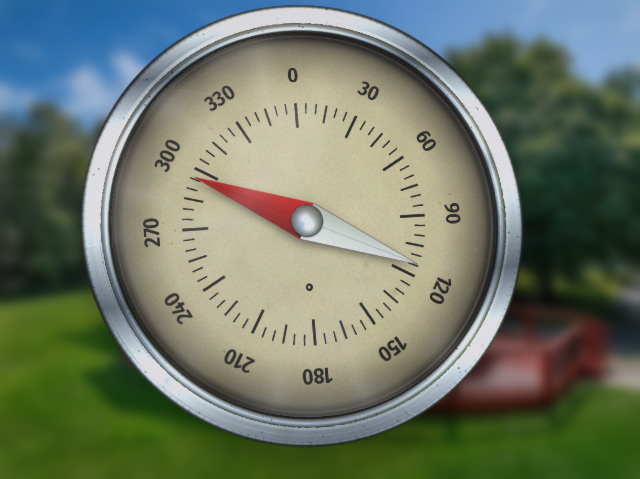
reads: 295°
